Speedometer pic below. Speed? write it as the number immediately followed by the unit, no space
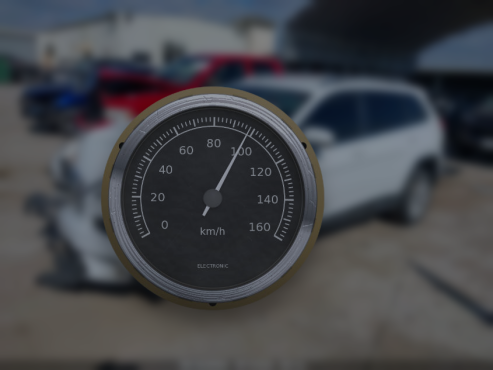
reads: 98km/h
